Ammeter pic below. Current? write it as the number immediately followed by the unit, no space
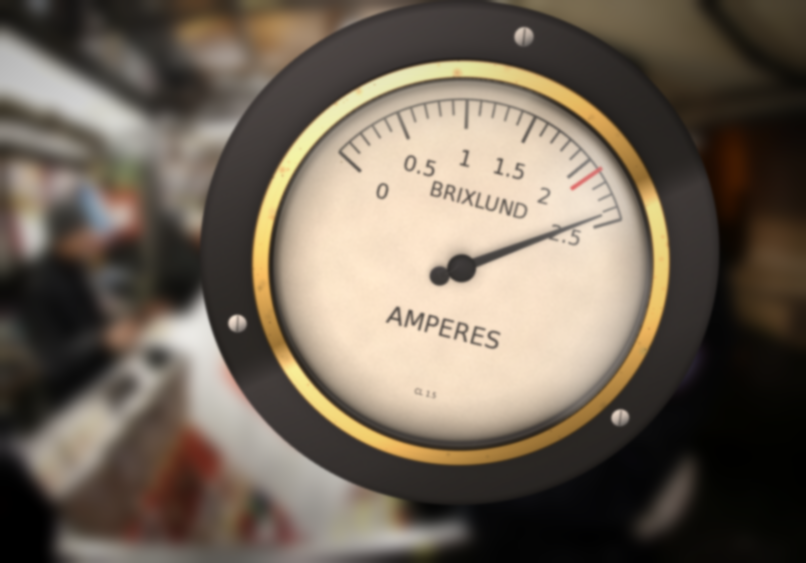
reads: 2.4A
